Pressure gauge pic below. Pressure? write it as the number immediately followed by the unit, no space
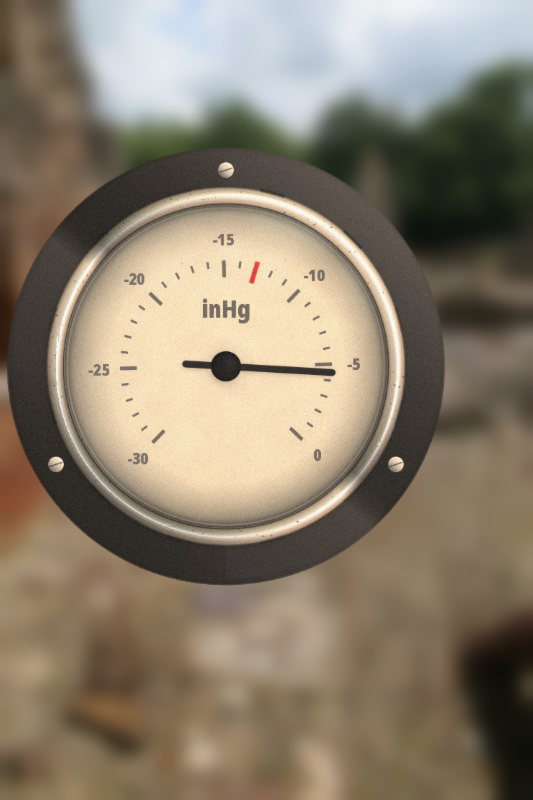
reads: -4.5inHg
